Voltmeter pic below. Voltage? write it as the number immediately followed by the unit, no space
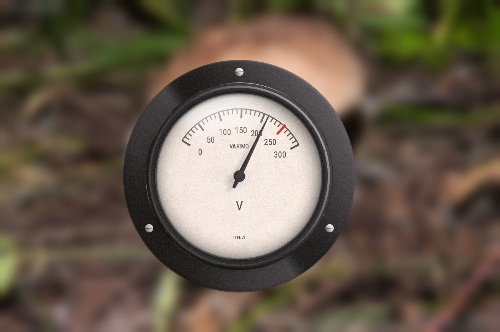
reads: 210V
